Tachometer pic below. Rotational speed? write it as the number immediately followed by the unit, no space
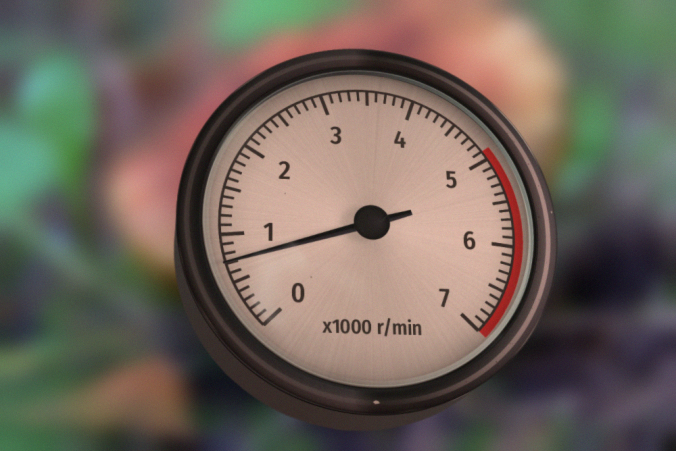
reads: 700rpm
